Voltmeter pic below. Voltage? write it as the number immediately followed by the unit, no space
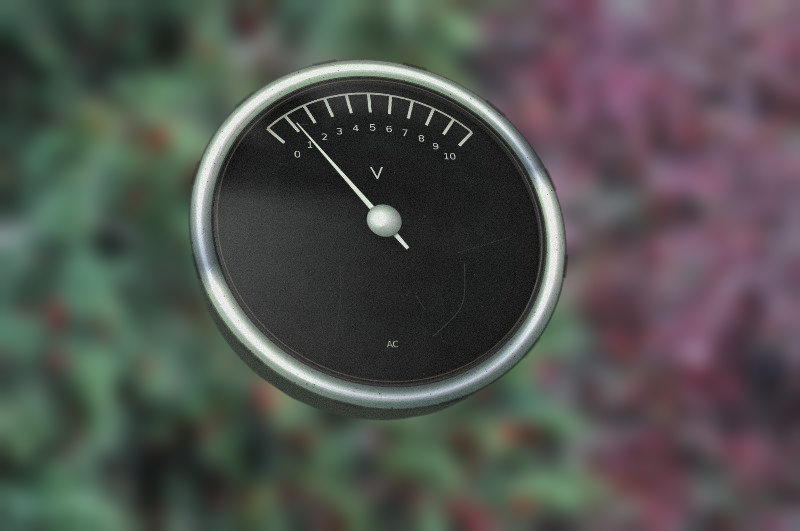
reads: 1V
